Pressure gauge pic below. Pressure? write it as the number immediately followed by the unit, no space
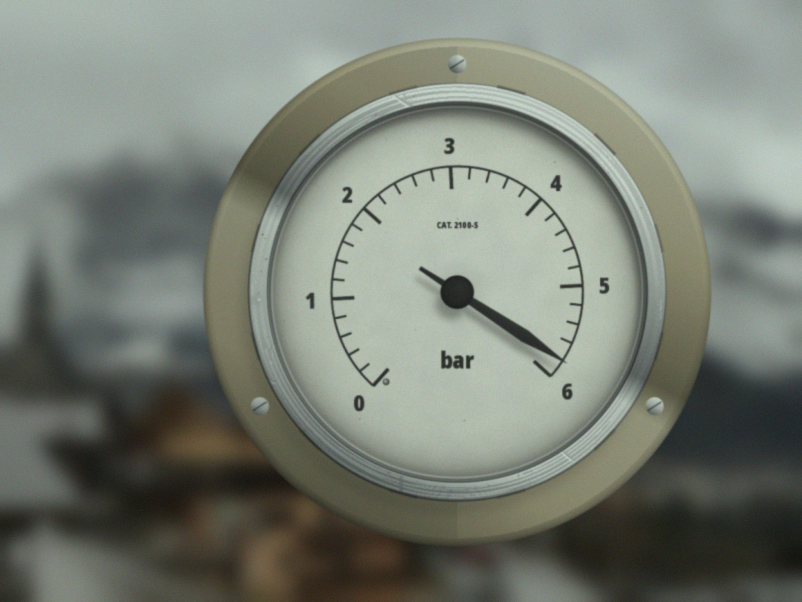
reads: 5.8bar
